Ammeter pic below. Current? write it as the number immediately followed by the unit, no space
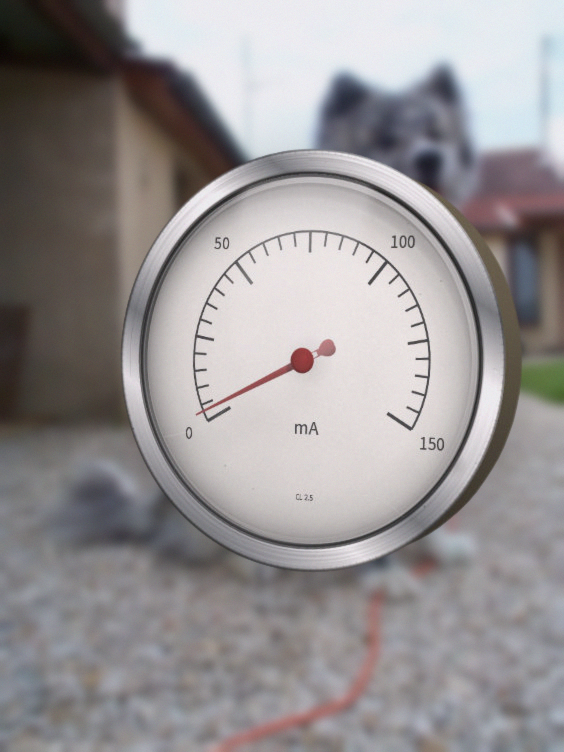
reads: 2.5mA
